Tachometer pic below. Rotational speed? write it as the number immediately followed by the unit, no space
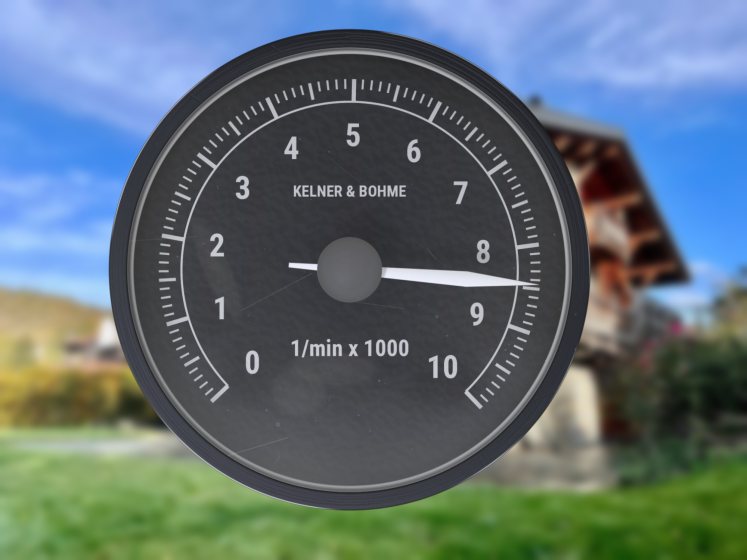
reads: 8450rpm
